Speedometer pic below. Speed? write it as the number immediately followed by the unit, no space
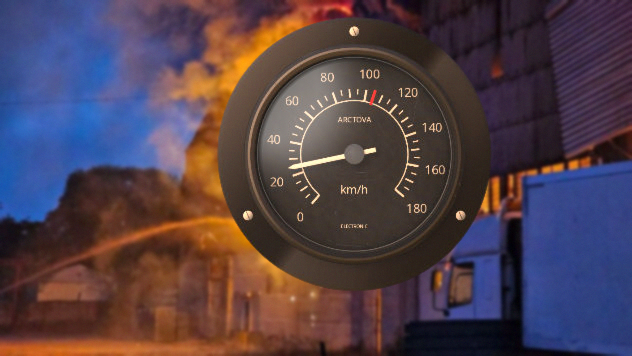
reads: 25km/h
